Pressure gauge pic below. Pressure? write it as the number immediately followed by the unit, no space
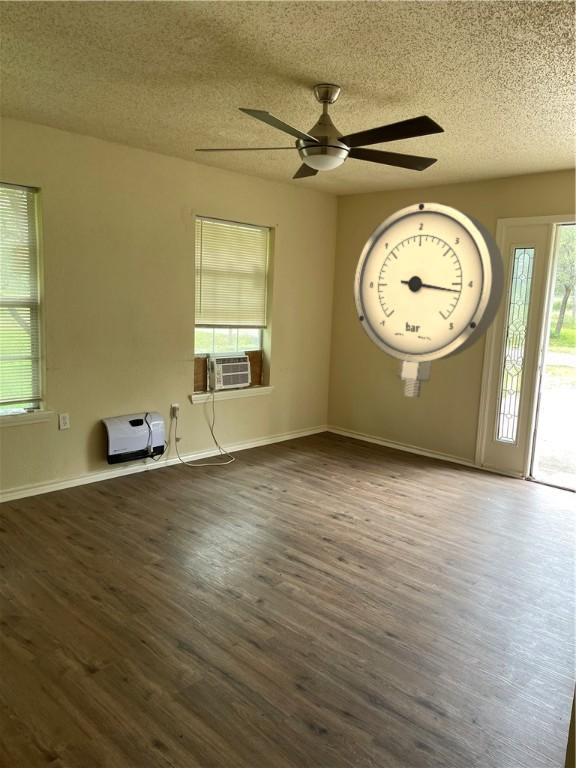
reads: 4.2bar
